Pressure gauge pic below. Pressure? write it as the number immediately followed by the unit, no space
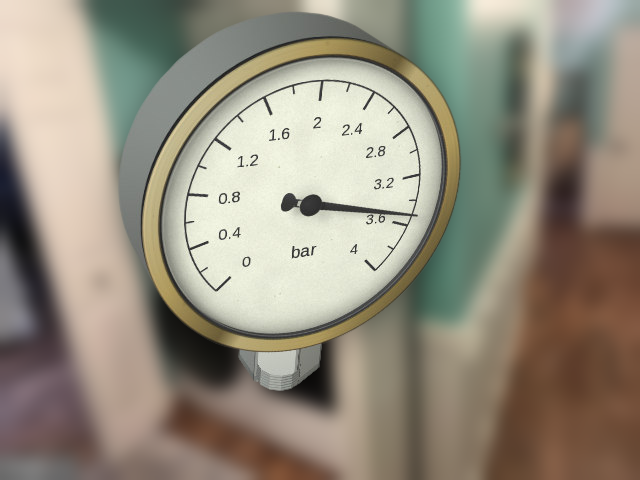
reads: 3.5bar
